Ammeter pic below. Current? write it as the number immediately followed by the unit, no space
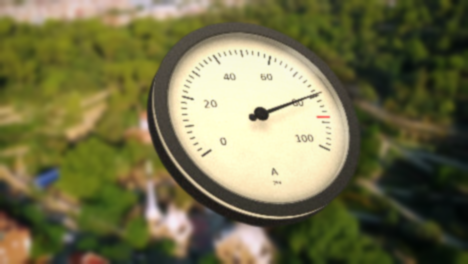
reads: 80A
